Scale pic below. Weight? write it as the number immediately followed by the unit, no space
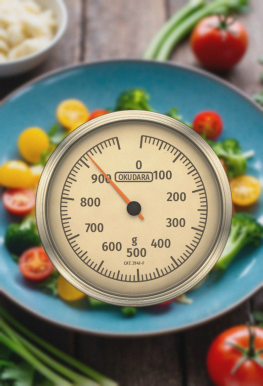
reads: 920g
